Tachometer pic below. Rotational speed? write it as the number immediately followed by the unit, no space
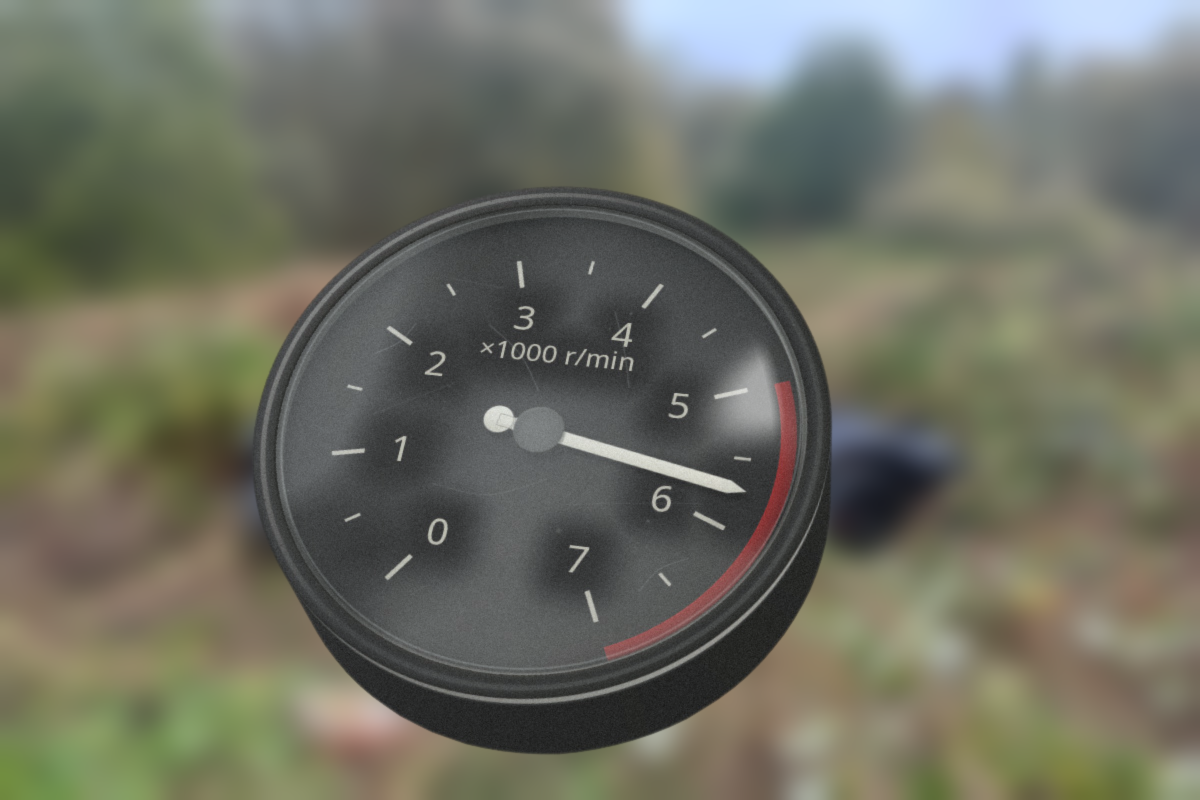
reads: 5750rpm
